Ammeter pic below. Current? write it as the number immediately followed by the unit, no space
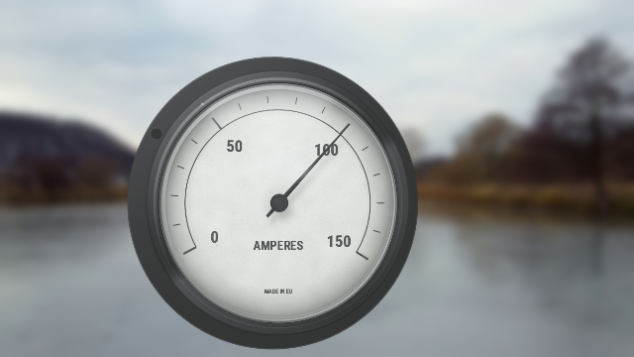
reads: 100A
